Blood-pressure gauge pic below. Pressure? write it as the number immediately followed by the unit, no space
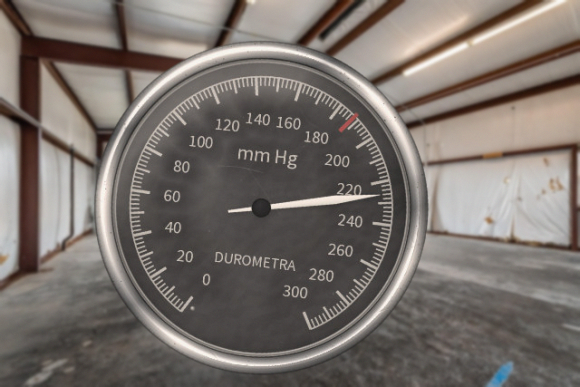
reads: 226mmHg
